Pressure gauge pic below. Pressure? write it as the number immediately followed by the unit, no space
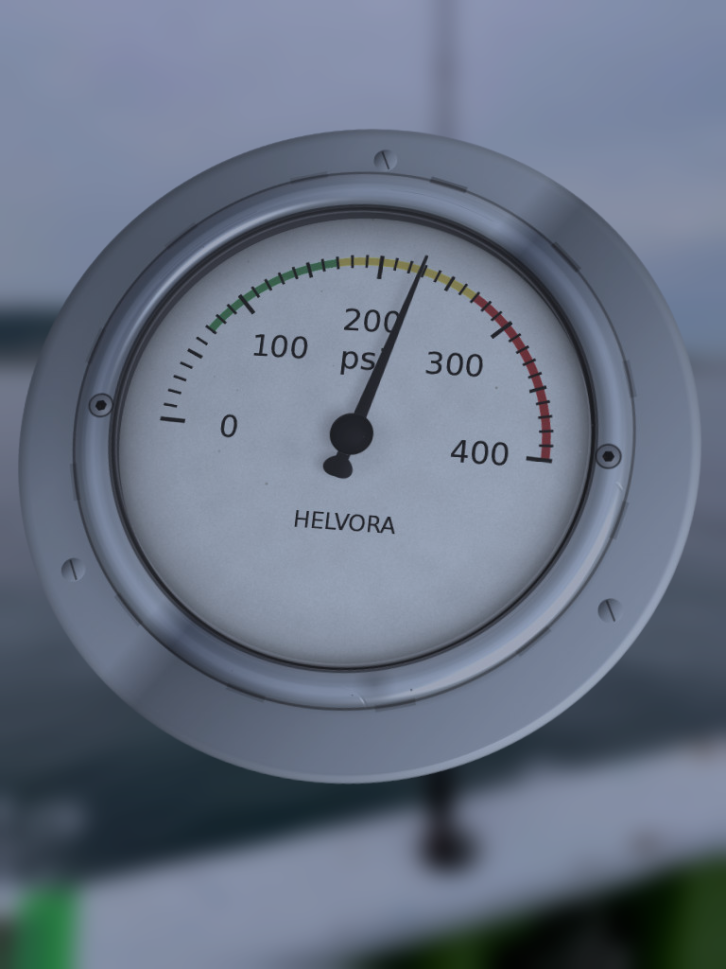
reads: 230psi
